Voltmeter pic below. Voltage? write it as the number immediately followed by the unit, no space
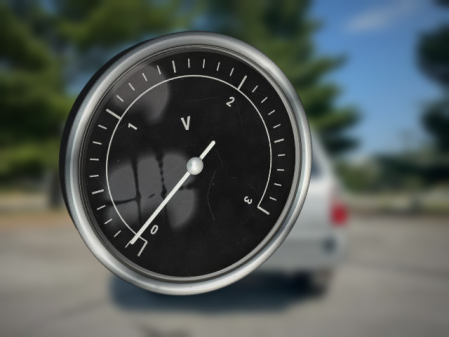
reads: 0.1V
